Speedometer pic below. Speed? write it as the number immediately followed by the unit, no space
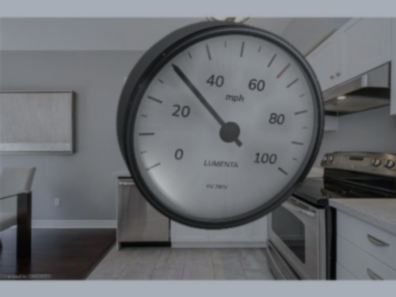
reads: 30mph
